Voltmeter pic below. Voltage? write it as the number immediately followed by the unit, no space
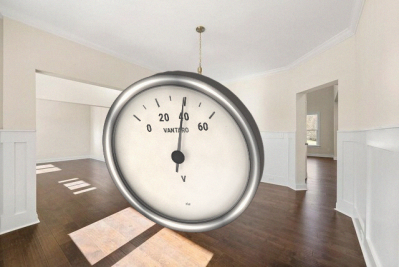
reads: 40V
